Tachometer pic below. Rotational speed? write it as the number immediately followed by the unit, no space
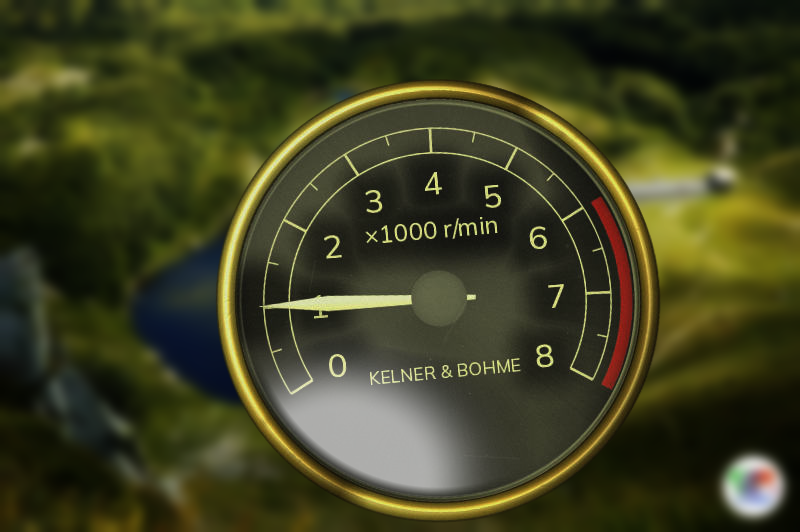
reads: 1000rpm
